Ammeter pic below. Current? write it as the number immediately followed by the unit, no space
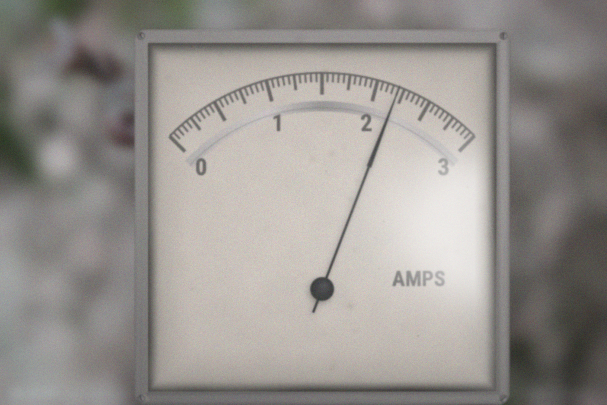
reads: 2.2A
